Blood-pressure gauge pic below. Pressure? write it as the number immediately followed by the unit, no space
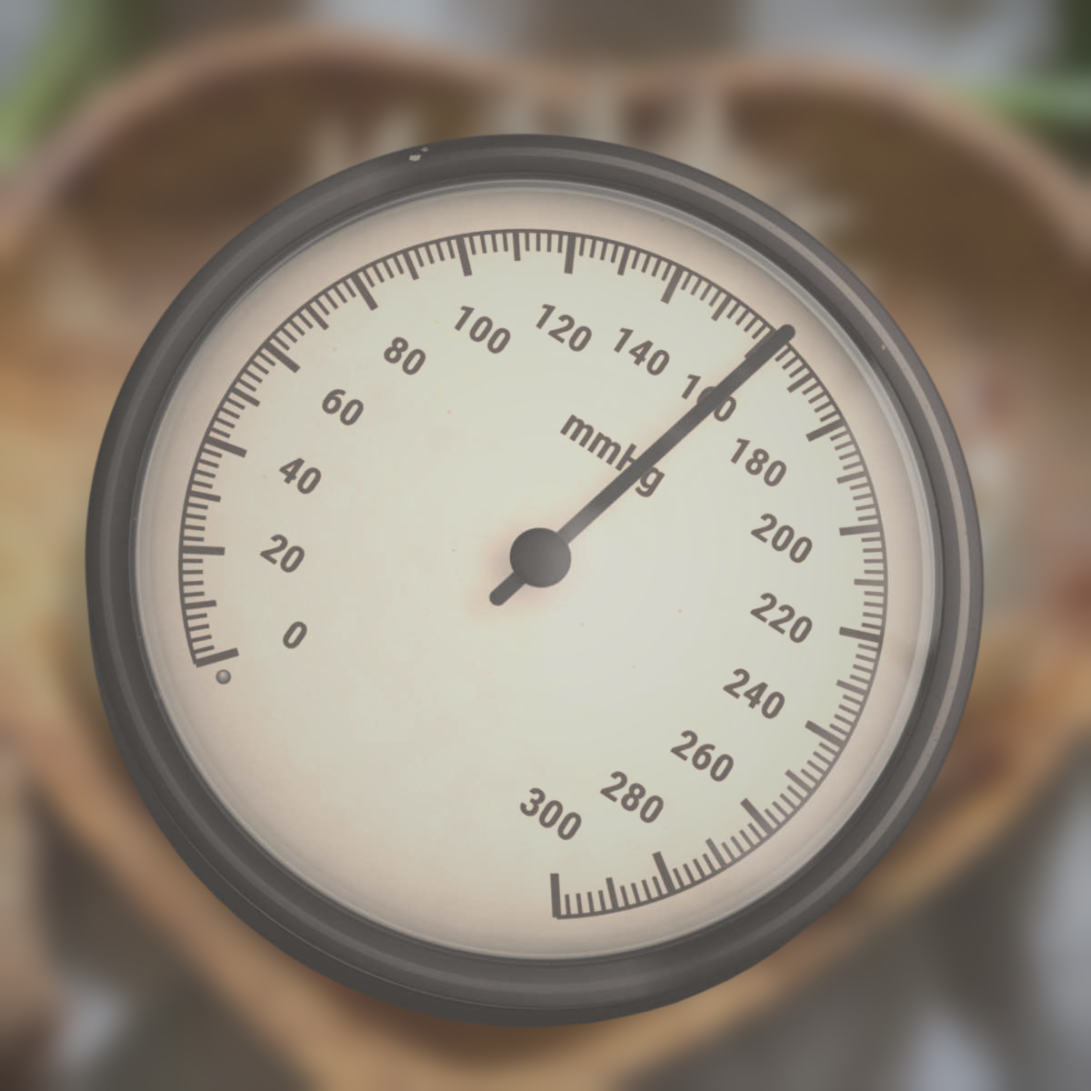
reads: 162mmHg
